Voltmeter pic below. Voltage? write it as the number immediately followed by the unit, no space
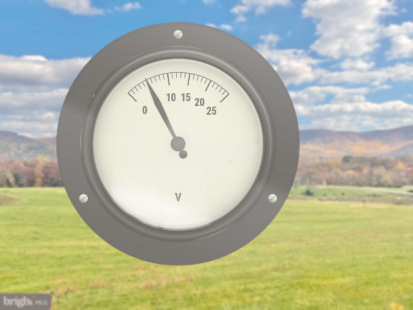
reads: 5V
